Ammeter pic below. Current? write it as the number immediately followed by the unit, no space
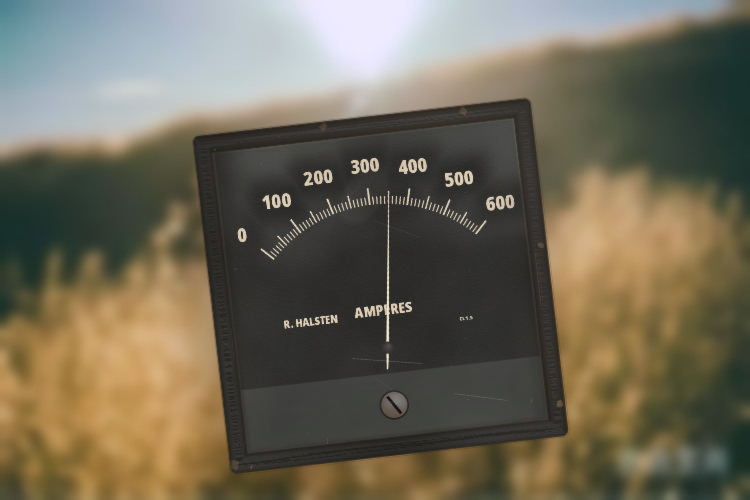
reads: 350A
